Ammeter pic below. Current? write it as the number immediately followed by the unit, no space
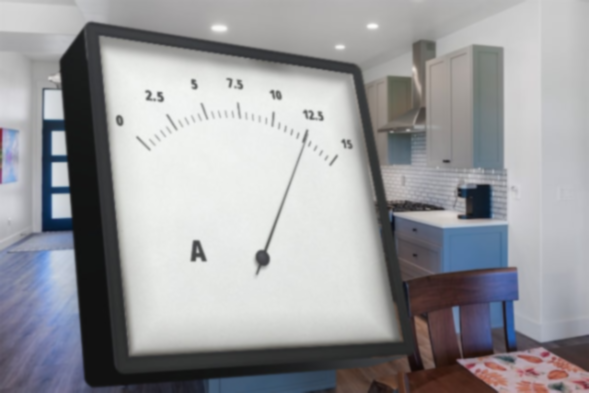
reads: 12.5A
